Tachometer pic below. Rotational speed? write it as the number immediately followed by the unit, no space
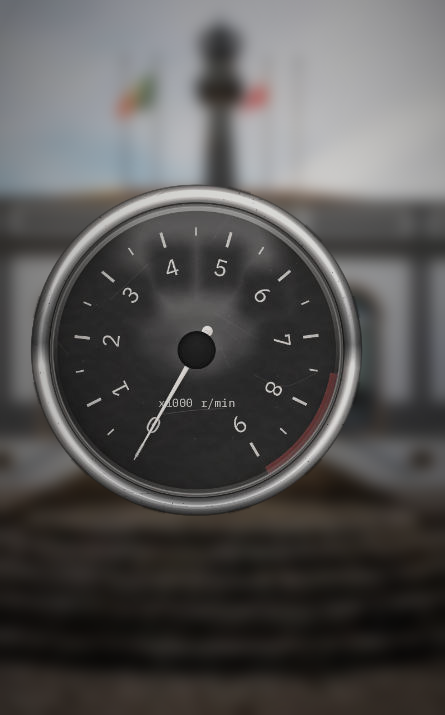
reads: 0rpm
